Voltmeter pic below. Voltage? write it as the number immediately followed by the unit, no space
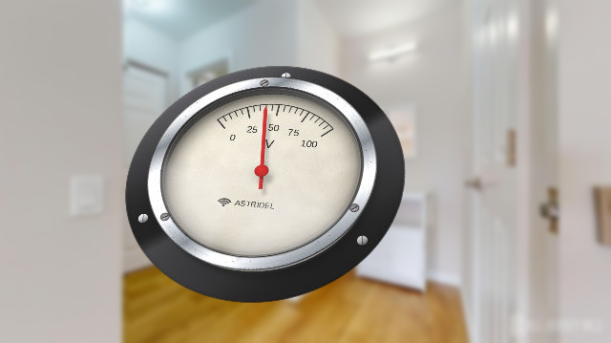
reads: 40V
